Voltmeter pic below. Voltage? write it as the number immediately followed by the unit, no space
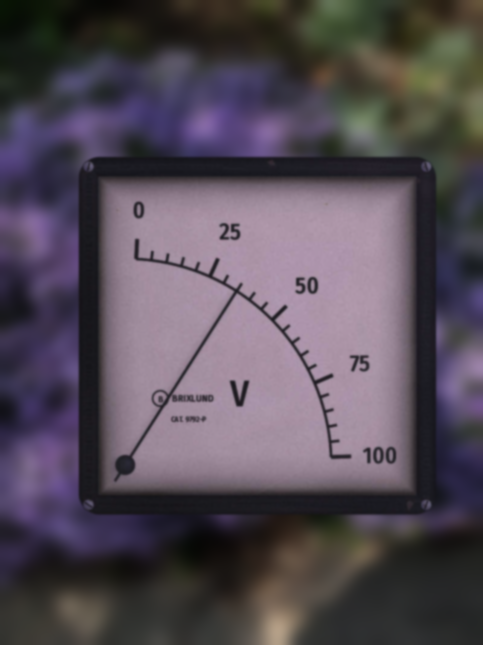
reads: 35V
